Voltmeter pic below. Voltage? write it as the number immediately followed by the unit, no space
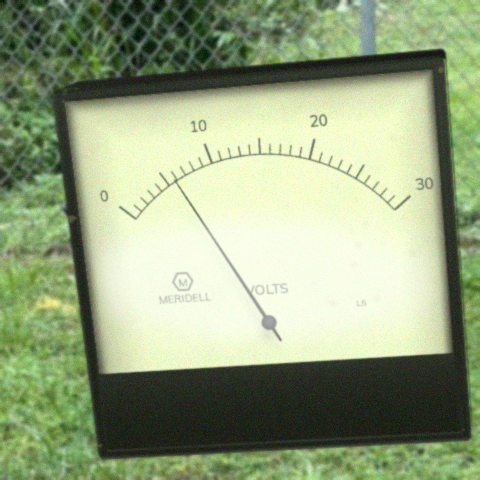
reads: 6V
